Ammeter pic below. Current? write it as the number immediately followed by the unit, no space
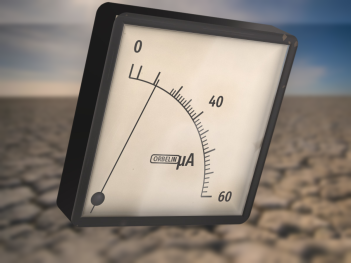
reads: 20µA
